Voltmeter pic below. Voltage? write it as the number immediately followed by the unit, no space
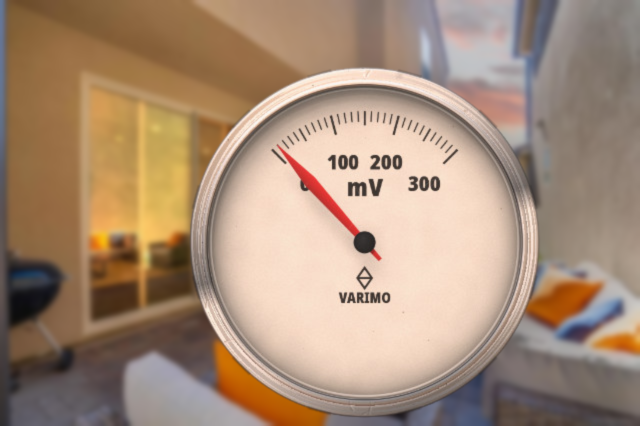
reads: 10mV
